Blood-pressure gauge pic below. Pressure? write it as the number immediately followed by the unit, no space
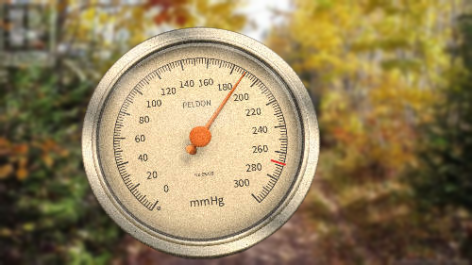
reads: 190mmHg
